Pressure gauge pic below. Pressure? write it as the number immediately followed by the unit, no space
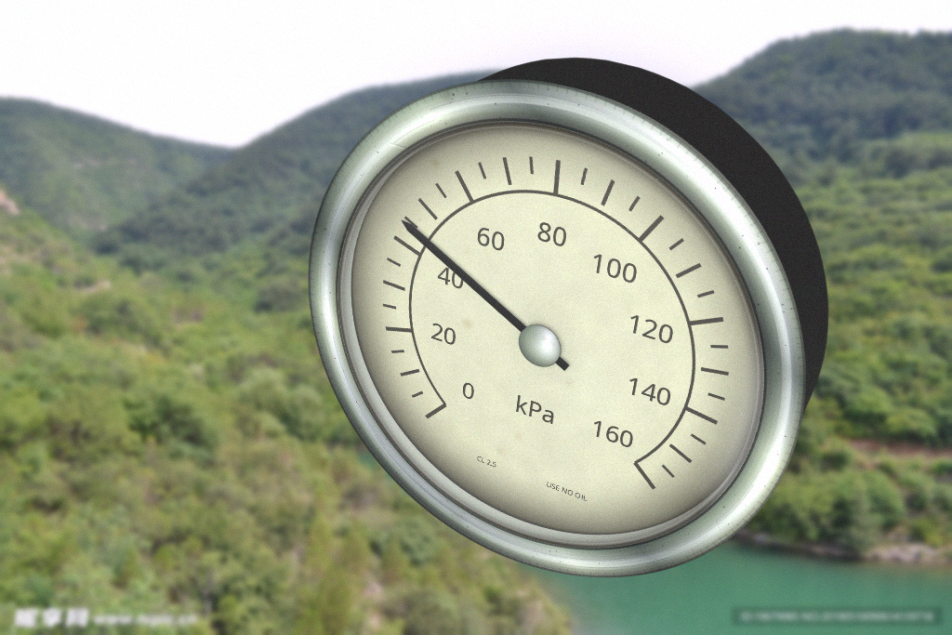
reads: 45kPa
